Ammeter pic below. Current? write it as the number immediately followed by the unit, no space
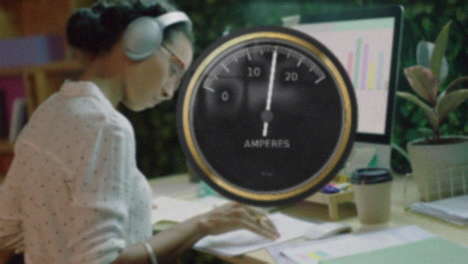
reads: 15A
